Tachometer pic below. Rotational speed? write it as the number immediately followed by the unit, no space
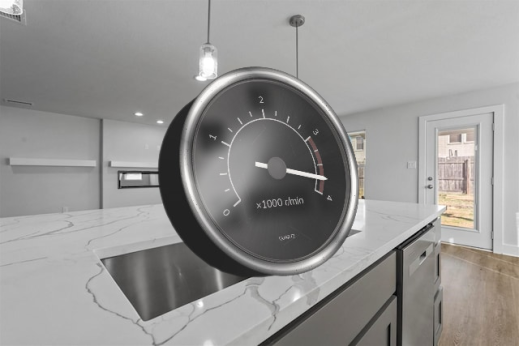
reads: 3750rpm
